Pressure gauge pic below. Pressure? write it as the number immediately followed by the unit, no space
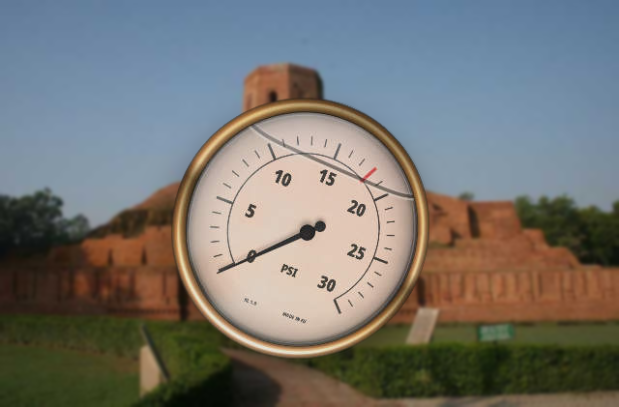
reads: 0psi
